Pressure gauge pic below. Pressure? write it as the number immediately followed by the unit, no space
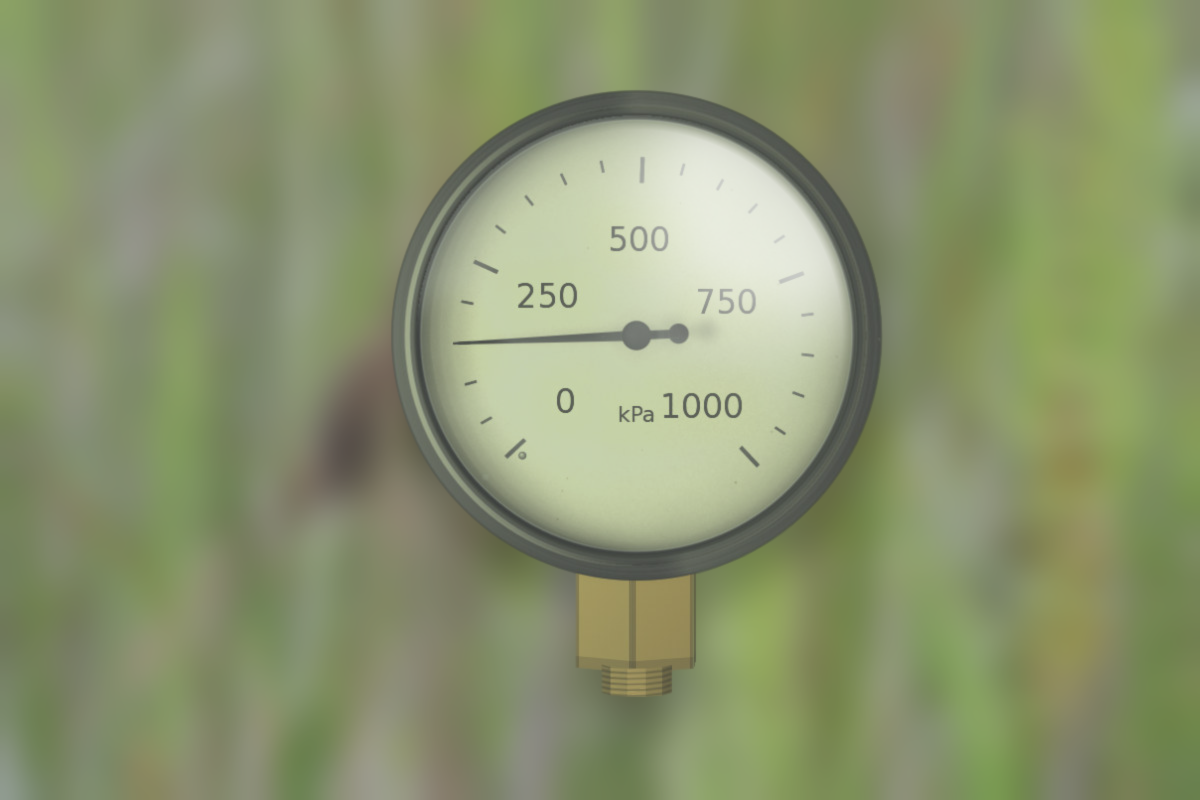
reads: 150kPa
